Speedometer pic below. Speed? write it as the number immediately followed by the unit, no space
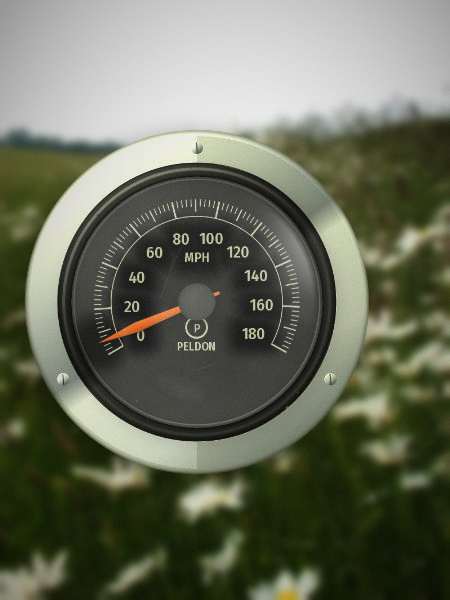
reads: 6mph
